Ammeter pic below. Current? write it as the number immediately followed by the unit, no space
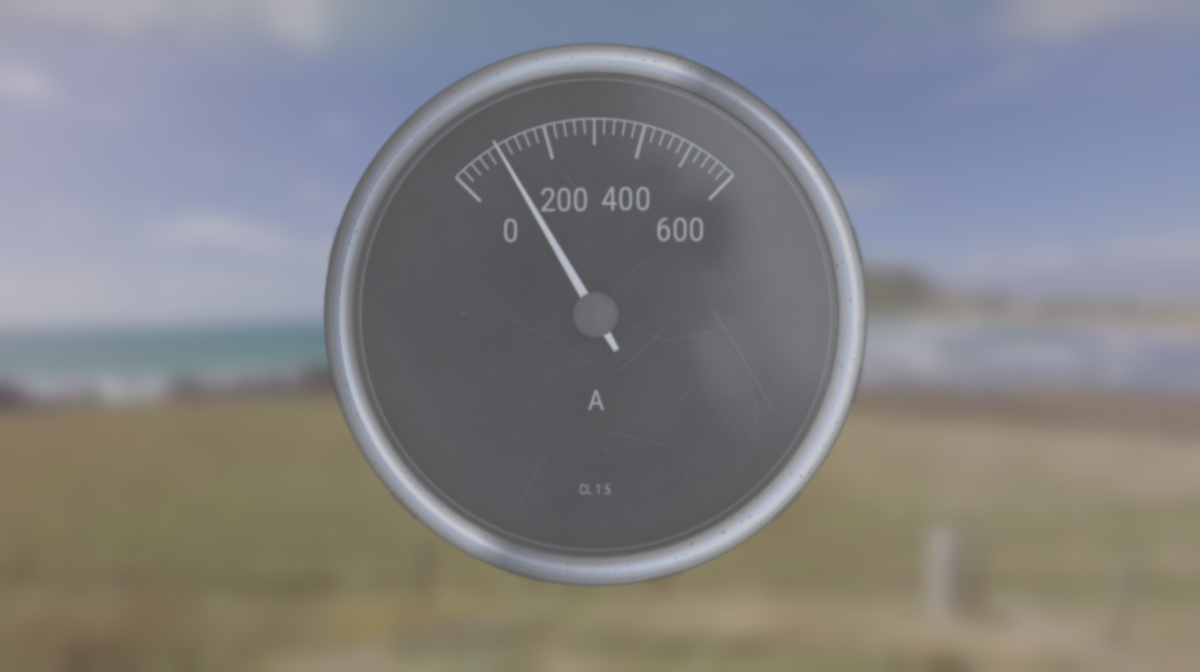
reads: 100A
